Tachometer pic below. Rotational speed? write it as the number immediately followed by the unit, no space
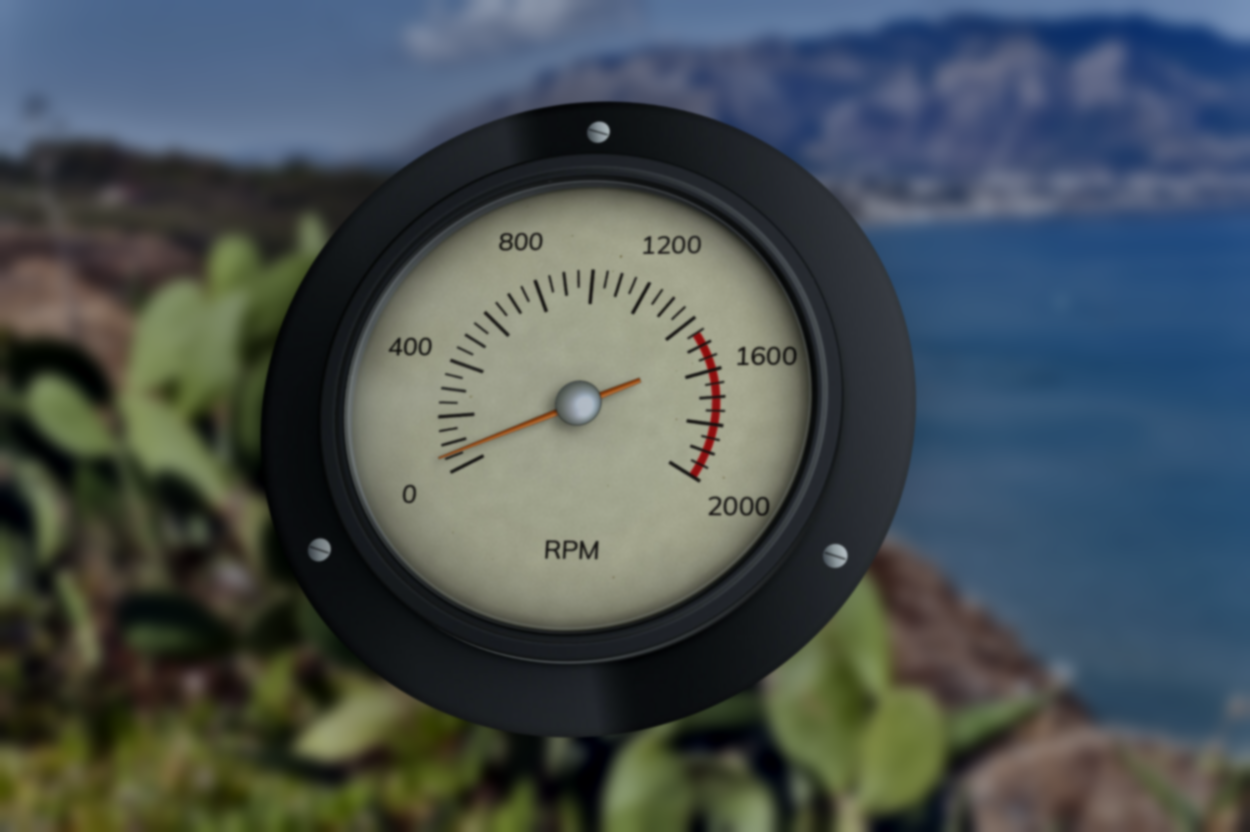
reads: 50rpm
